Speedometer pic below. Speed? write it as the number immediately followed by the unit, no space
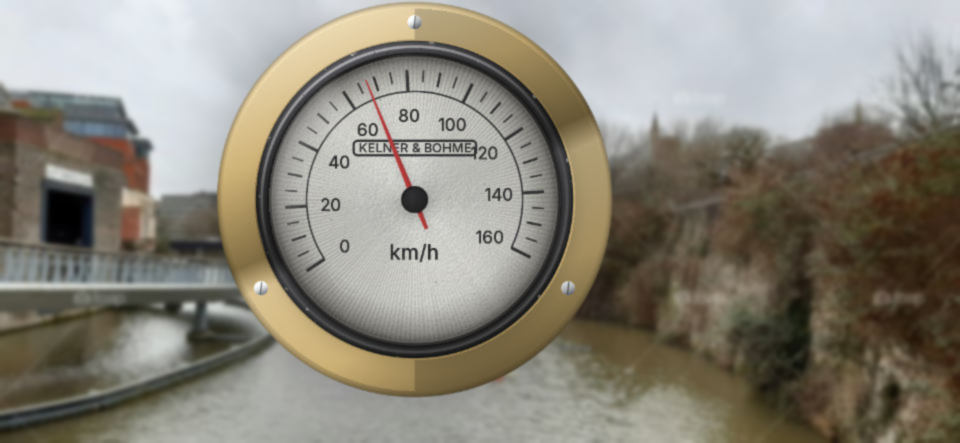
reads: 67.5km/h
